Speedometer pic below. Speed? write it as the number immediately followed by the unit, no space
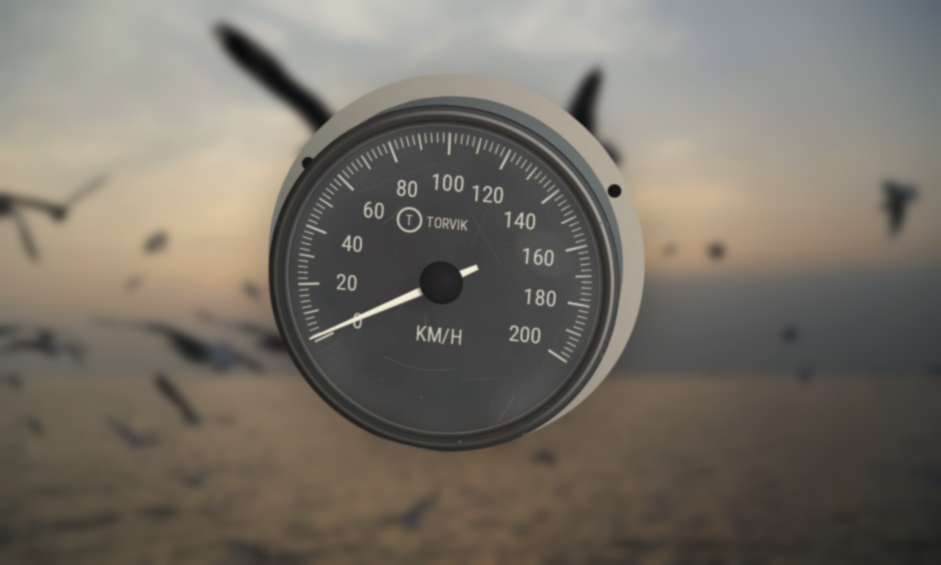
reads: 2km/h
